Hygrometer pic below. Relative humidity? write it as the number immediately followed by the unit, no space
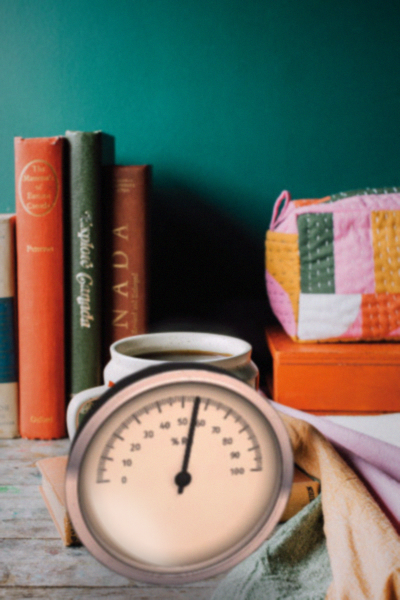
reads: 55%
